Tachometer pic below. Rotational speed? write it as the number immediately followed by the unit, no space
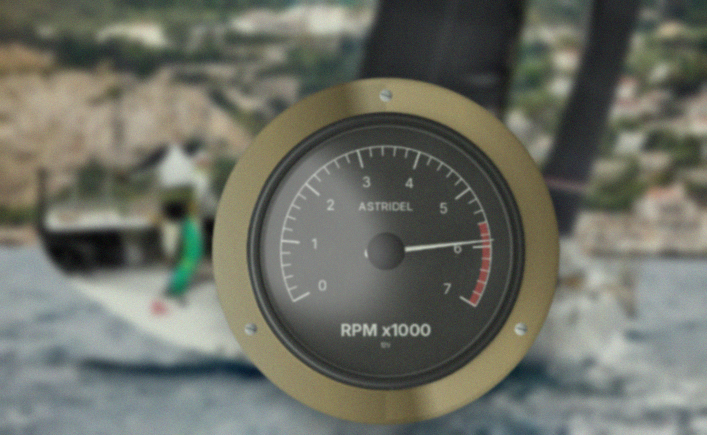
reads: 5900rpm
